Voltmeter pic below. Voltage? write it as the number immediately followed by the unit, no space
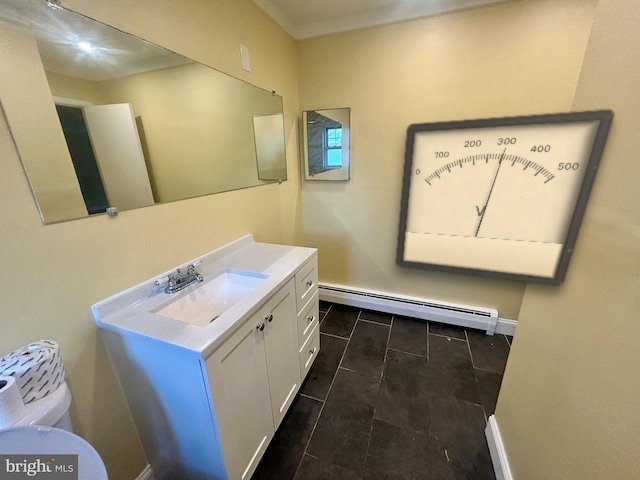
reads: 300V
